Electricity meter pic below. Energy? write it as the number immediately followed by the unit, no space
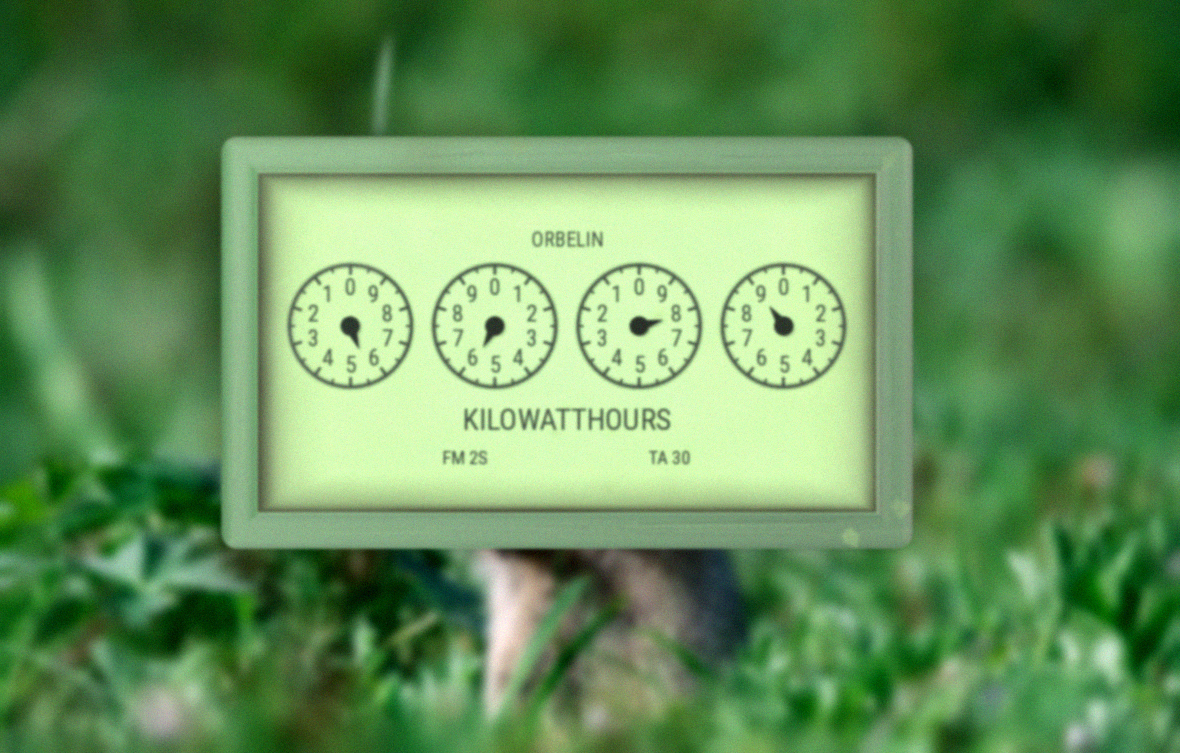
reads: 5579kWh
